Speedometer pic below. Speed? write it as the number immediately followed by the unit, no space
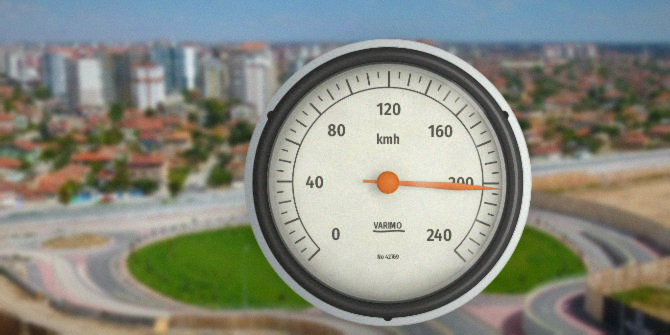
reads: 202.5km/h
